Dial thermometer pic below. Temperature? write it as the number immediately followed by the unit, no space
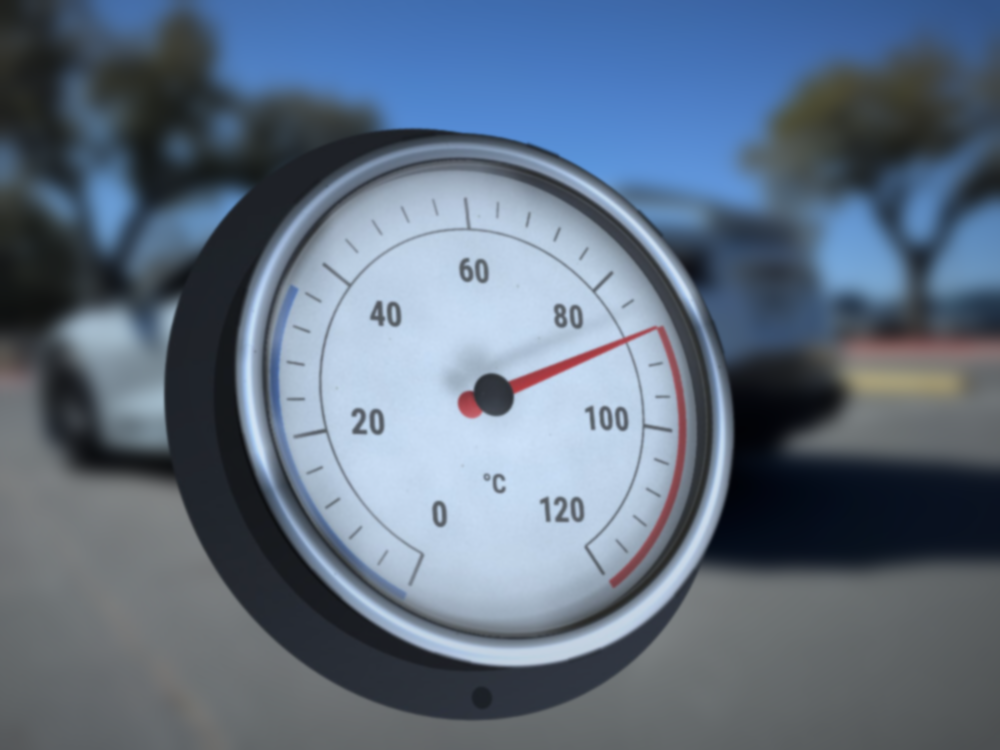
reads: 88°C
